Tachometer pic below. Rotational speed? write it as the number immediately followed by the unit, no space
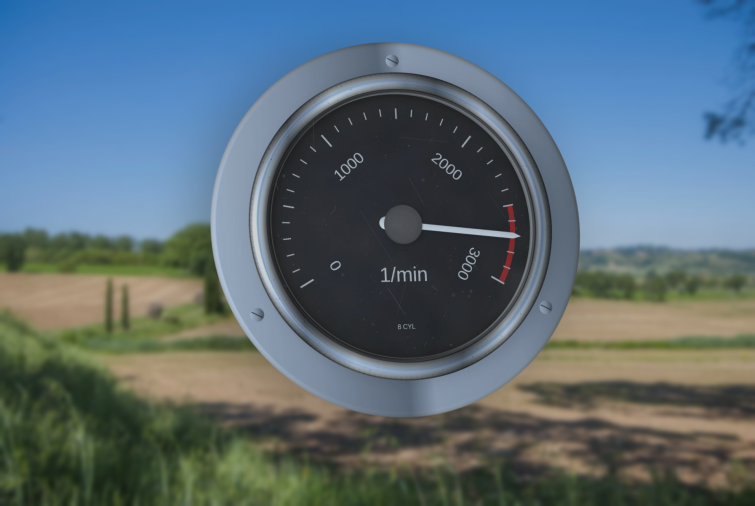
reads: 2700rpm
